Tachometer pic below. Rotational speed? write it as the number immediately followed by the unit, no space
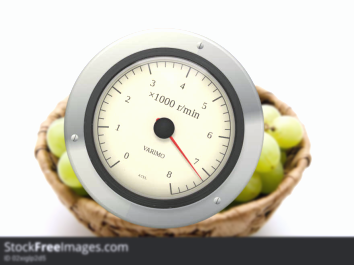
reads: 7200rpm
